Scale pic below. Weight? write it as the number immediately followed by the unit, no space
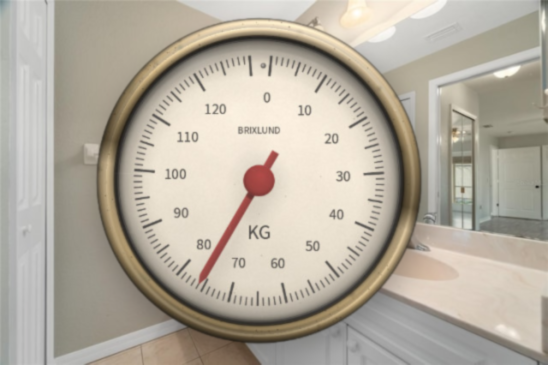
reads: 76kg
